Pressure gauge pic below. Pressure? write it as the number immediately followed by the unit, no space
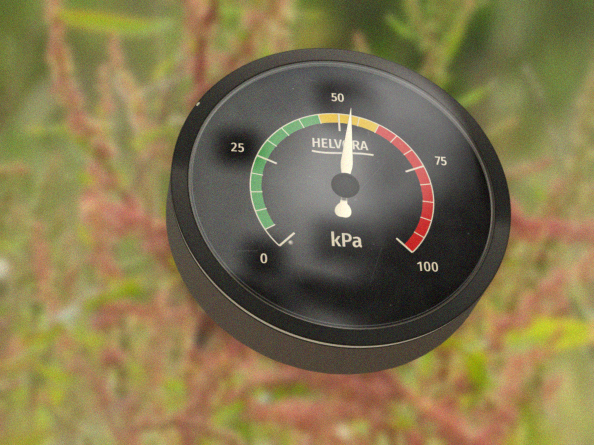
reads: 52.5kPa
